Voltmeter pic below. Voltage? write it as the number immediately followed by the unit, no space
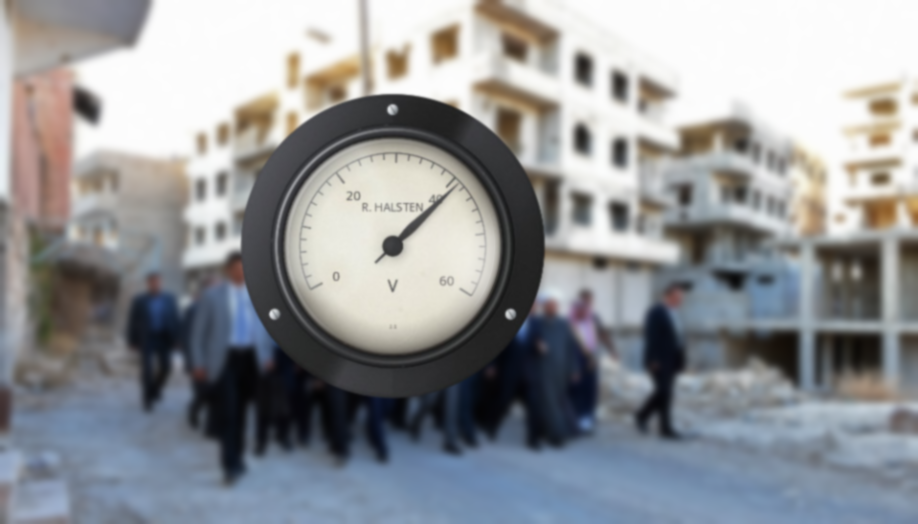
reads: 41V
